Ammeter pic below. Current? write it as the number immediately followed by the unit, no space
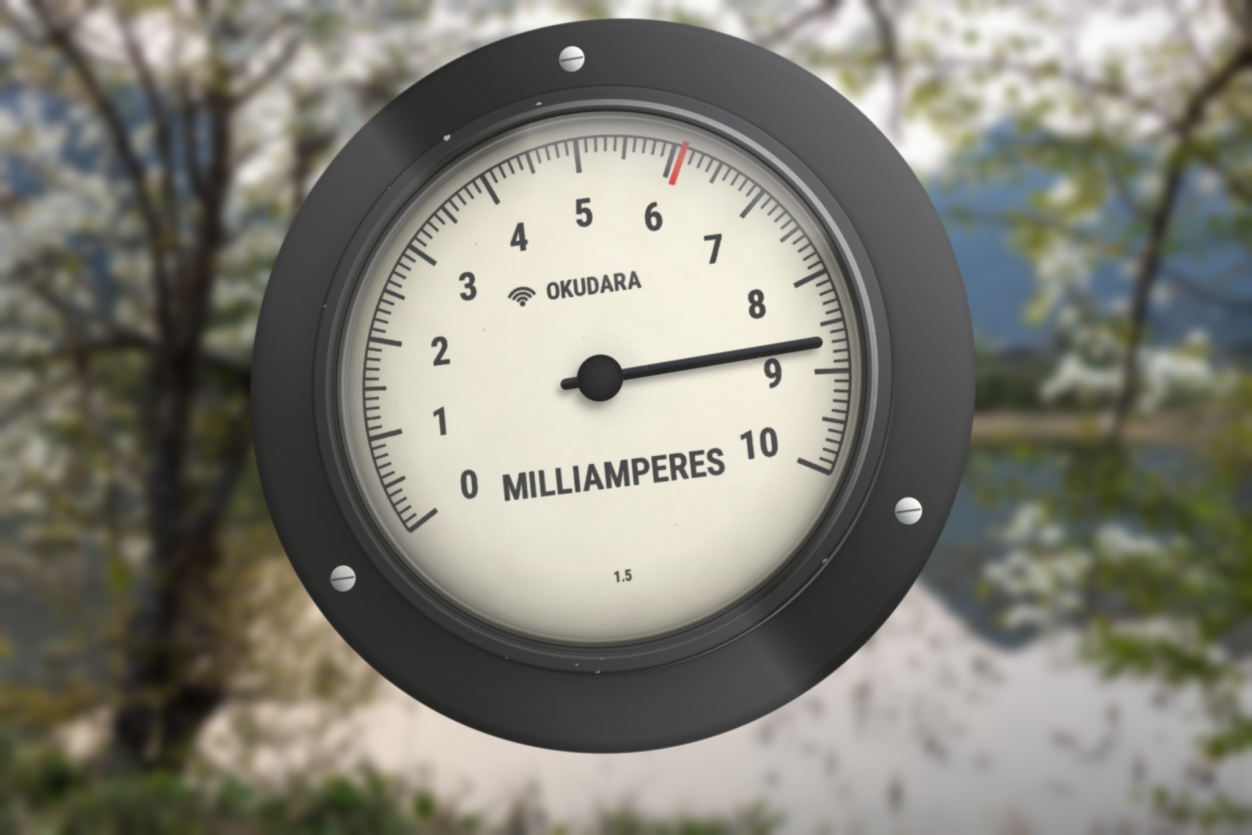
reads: 8.7mA
